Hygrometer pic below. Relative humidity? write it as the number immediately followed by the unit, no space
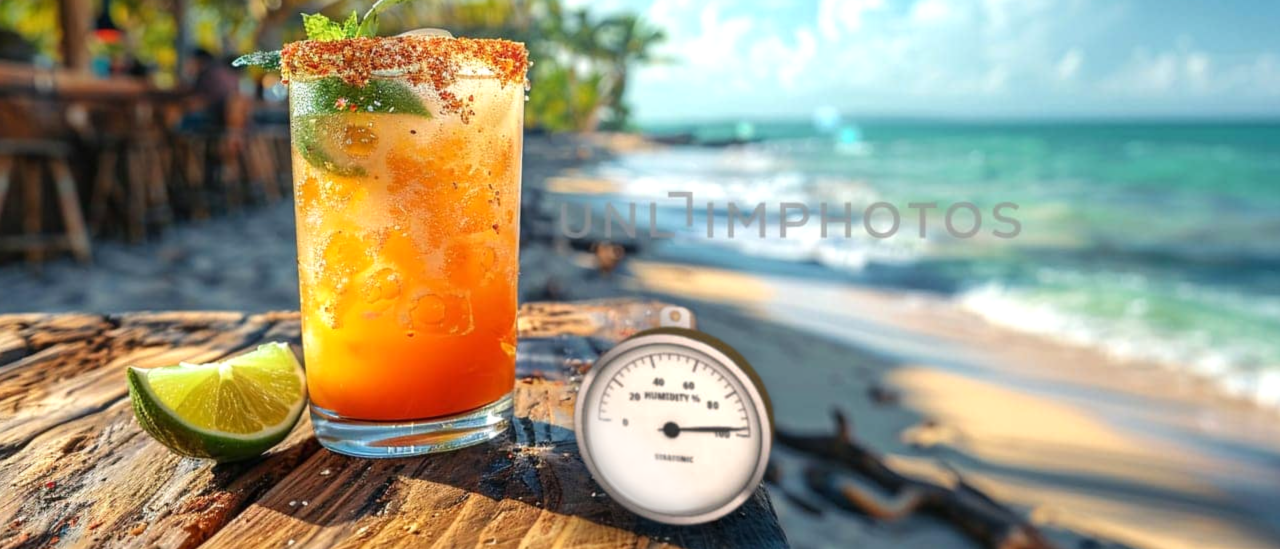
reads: 96%
